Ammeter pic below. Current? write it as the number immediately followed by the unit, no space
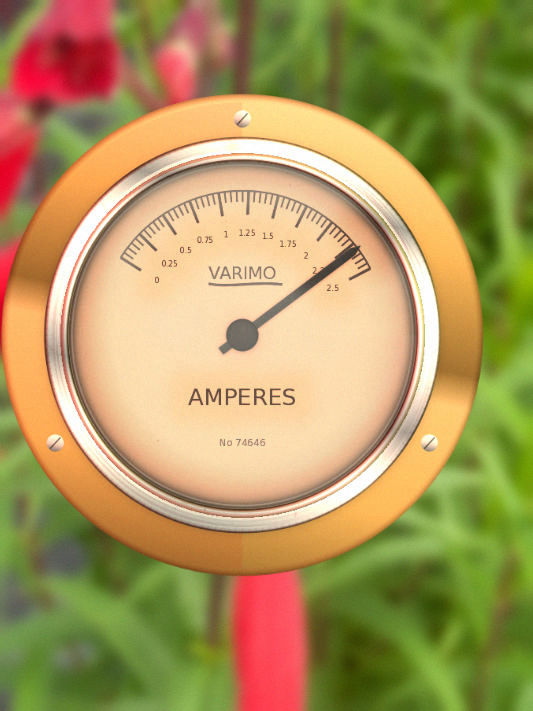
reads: 2.3A
